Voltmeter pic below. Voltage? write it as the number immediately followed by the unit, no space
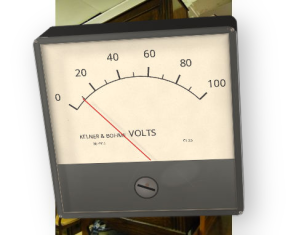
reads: 10V
